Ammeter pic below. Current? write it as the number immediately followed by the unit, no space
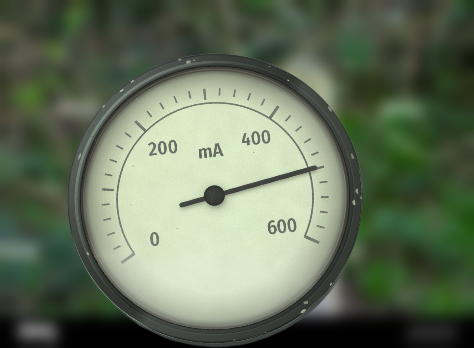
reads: 500mA
